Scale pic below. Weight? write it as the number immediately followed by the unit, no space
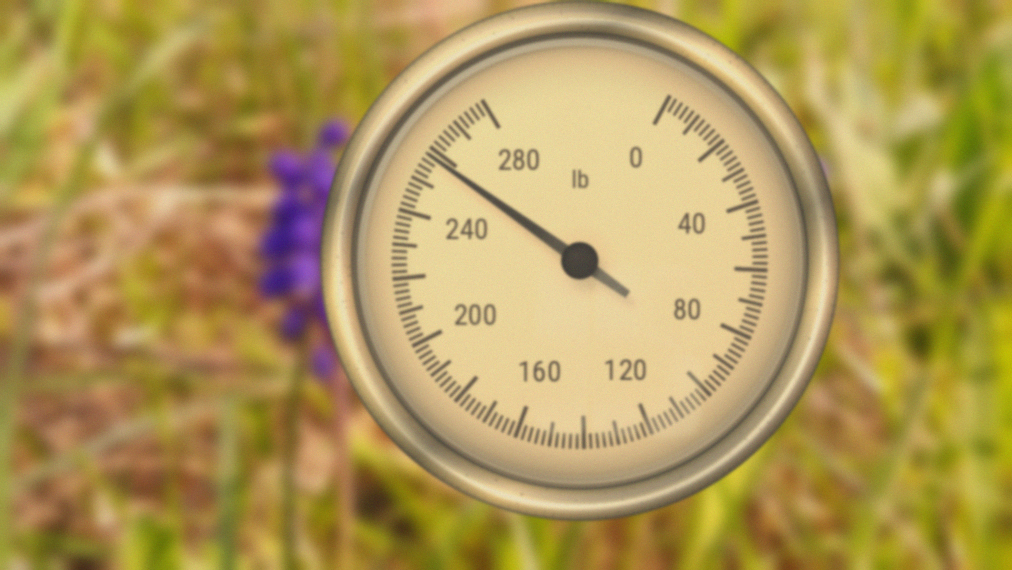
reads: 258lb
